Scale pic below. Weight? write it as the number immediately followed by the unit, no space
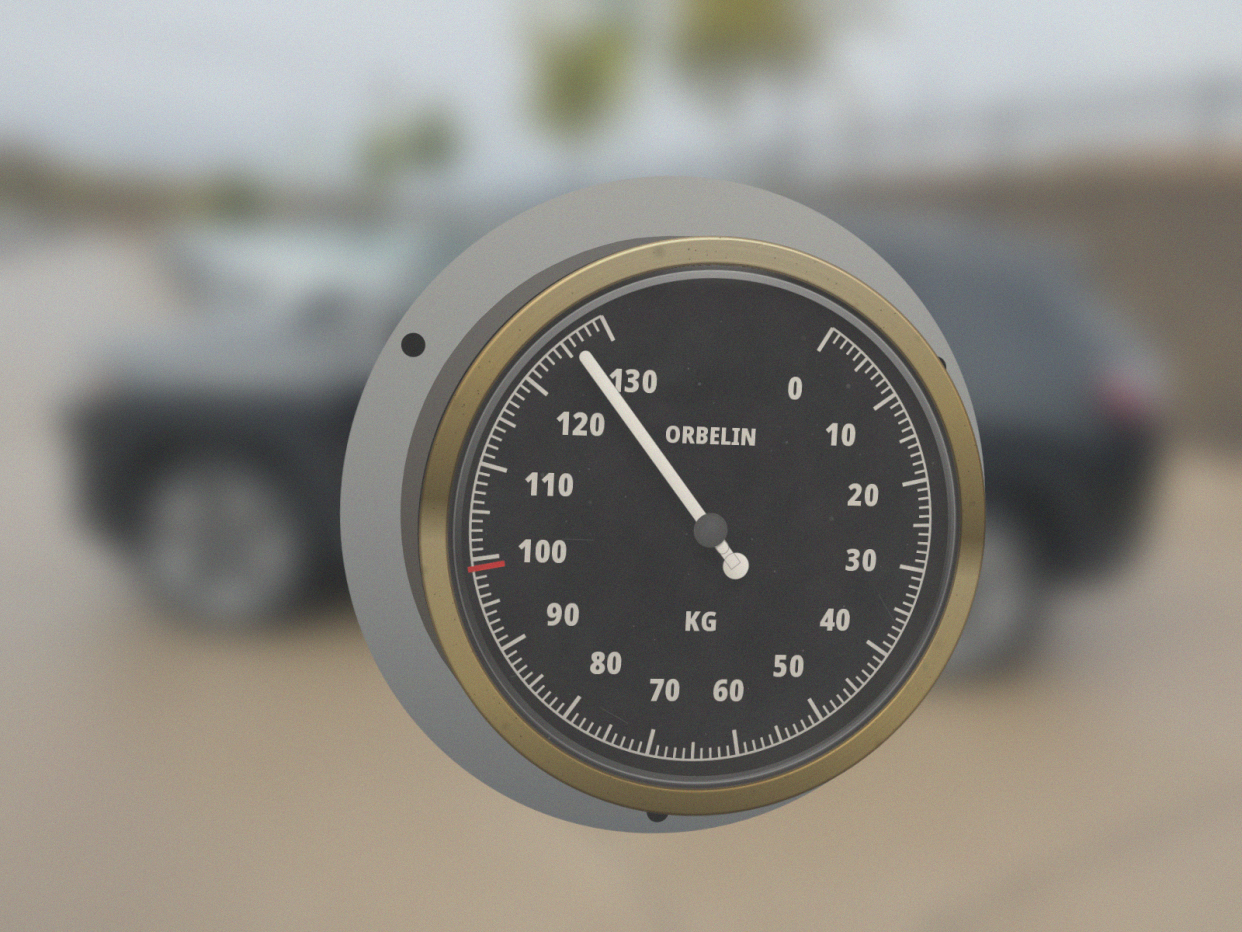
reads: 126kg
